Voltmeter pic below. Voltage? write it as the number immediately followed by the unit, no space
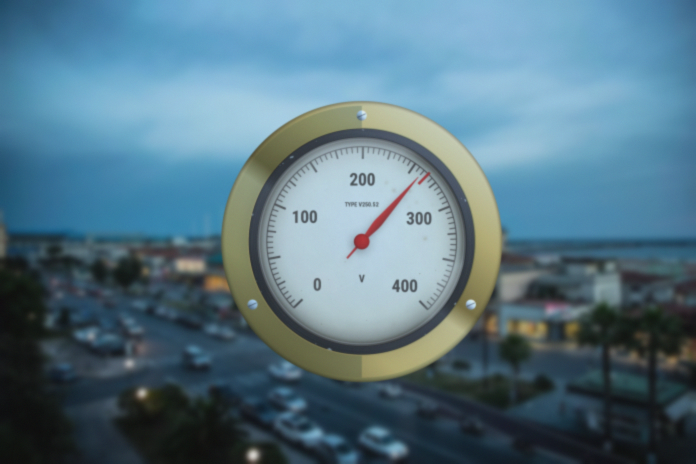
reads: 260V
